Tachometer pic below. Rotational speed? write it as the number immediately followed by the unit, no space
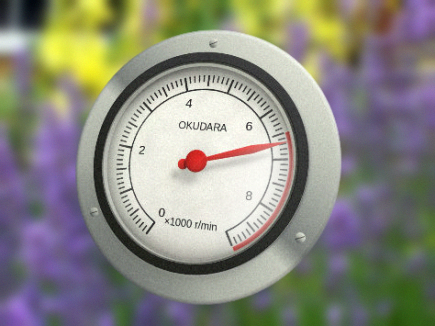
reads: 6700rpm
